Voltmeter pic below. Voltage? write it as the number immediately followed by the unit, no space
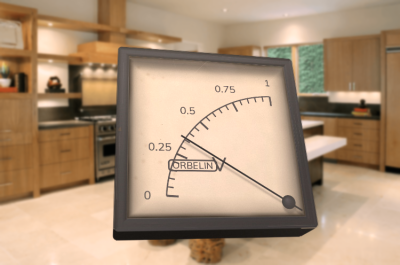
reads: 0.35V
